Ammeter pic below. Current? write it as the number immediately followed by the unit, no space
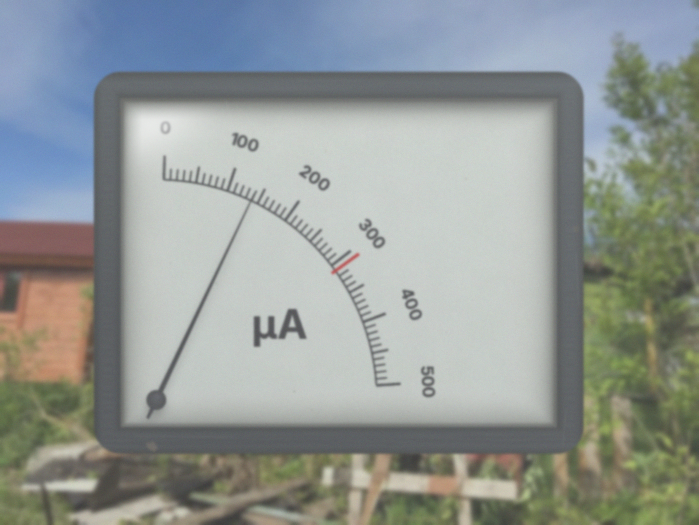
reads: 140µA
